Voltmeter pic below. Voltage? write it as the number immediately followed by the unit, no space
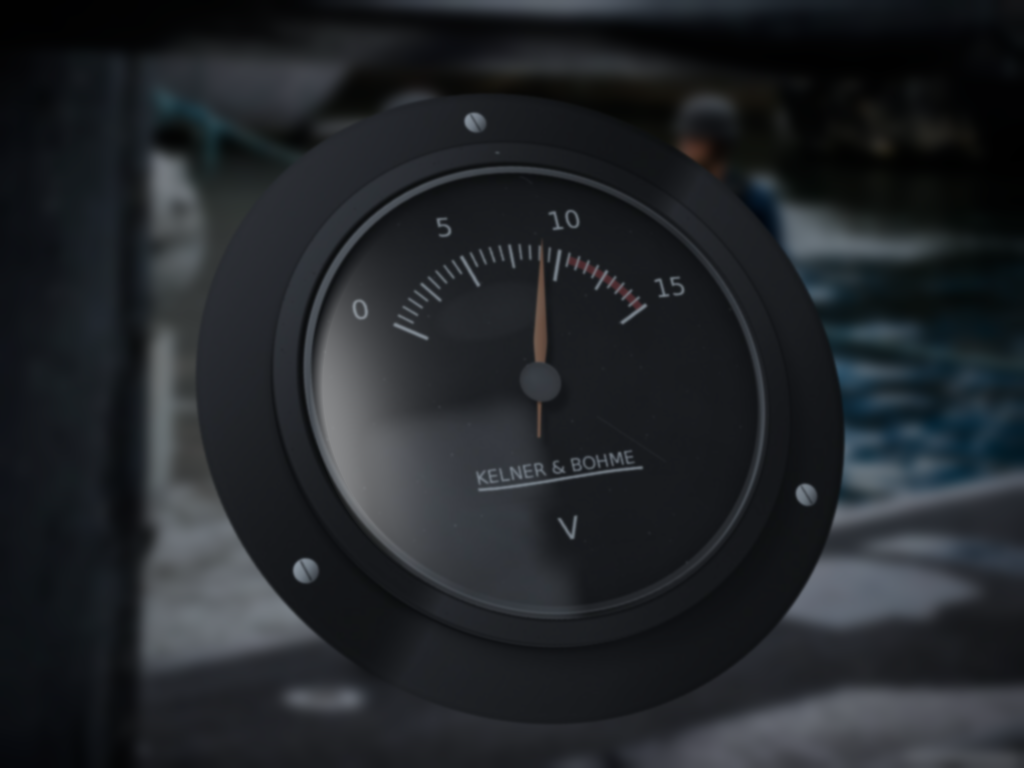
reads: 9V
